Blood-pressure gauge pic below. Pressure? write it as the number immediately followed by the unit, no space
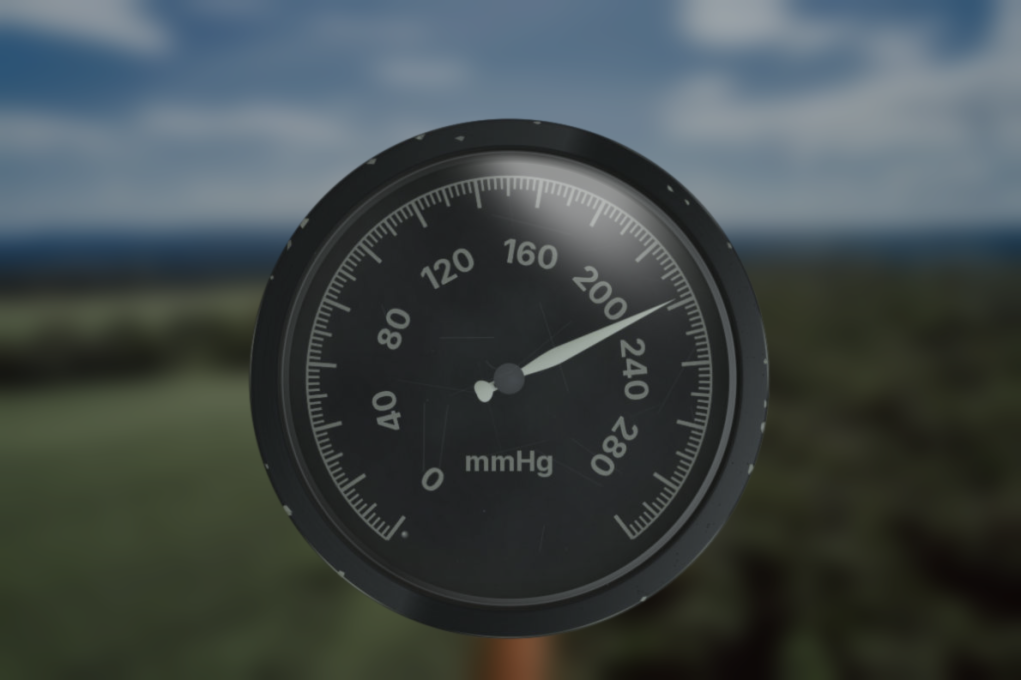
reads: 218mmHg
